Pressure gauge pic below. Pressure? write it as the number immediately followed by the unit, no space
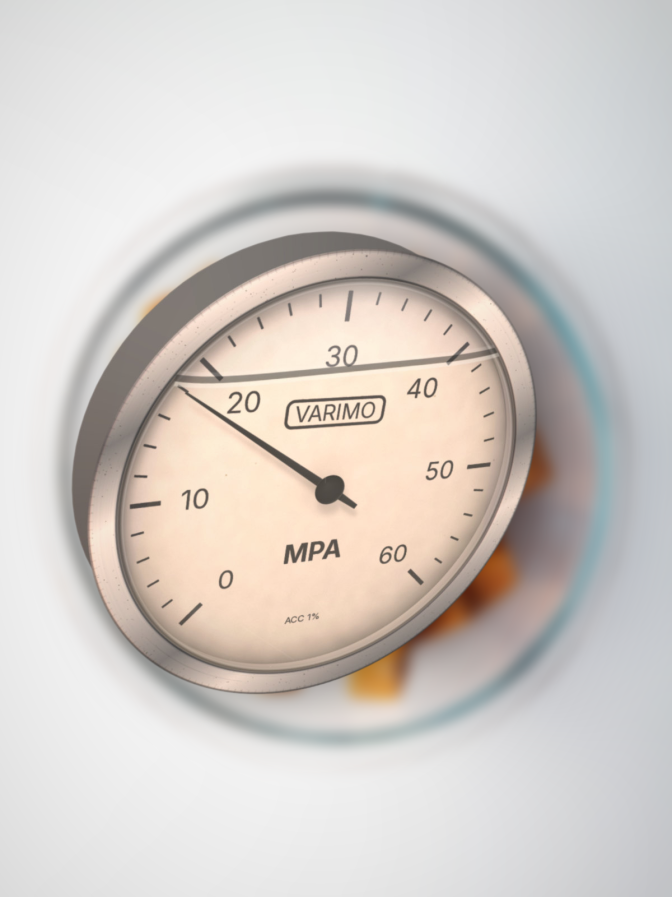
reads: 18MPa
